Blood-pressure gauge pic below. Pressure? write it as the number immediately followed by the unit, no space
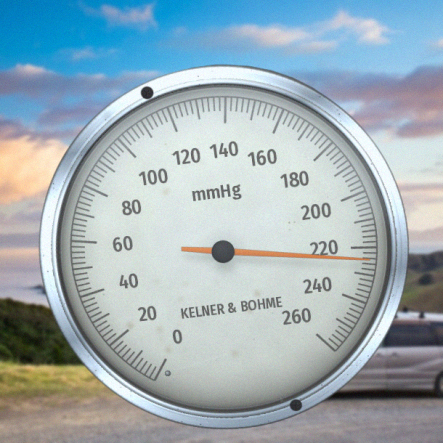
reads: 224mmHg
